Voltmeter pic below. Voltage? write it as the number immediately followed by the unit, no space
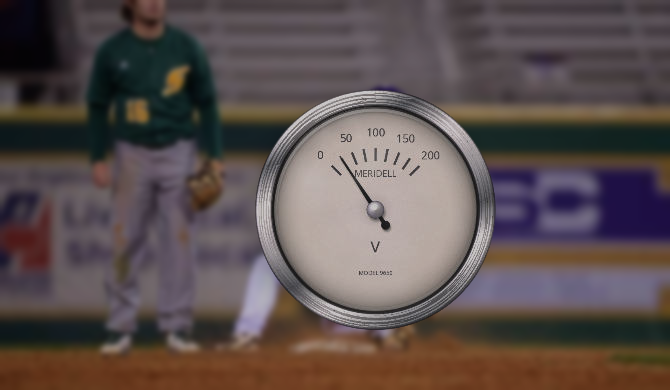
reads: 25V
